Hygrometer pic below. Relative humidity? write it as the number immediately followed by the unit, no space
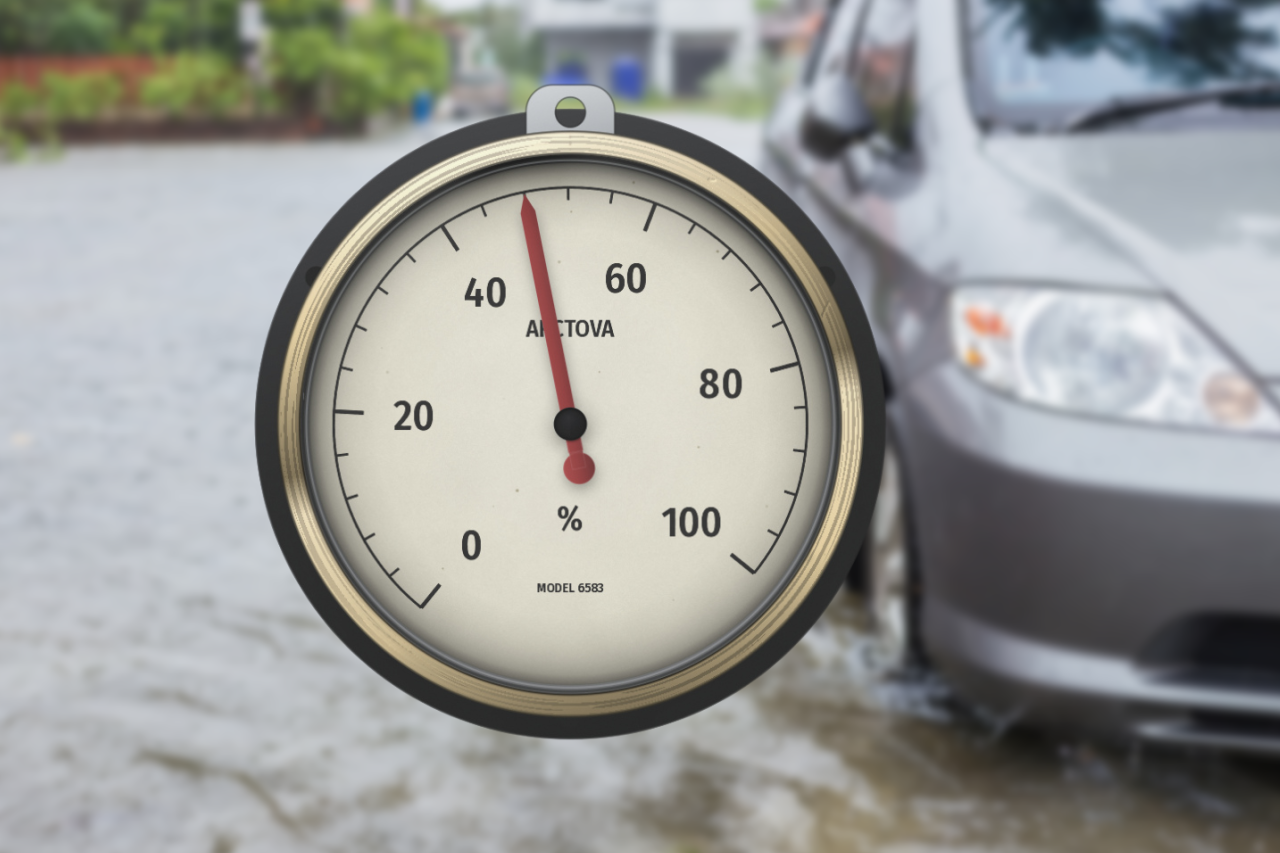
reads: 48%
